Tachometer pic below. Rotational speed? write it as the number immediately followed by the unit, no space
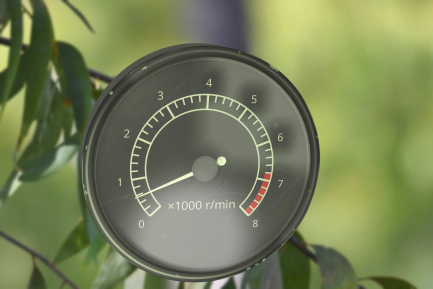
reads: 600rpm
